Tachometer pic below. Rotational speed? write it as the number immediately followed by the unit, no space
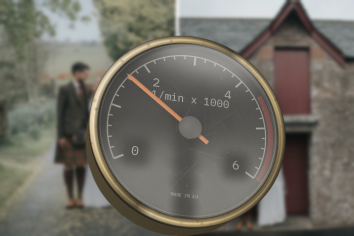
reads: 1600rpm
